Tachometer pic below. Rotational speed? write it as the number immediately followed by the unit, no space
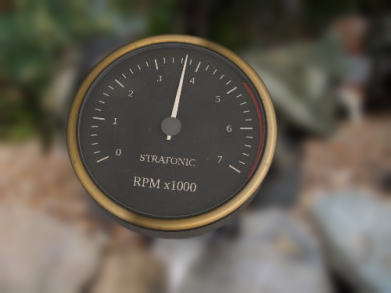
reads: 3700rpm
